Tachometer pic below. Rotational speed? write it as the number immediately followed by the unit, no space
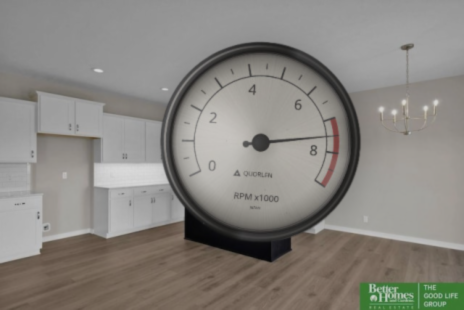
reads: 7500rpm
